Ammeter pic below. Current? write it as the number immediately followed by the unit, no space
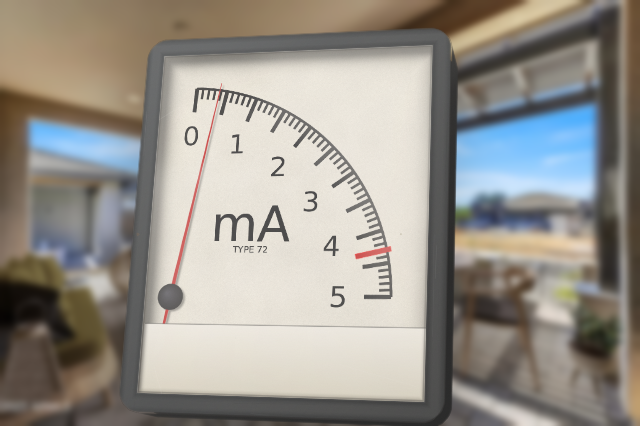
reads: 0.4mA
